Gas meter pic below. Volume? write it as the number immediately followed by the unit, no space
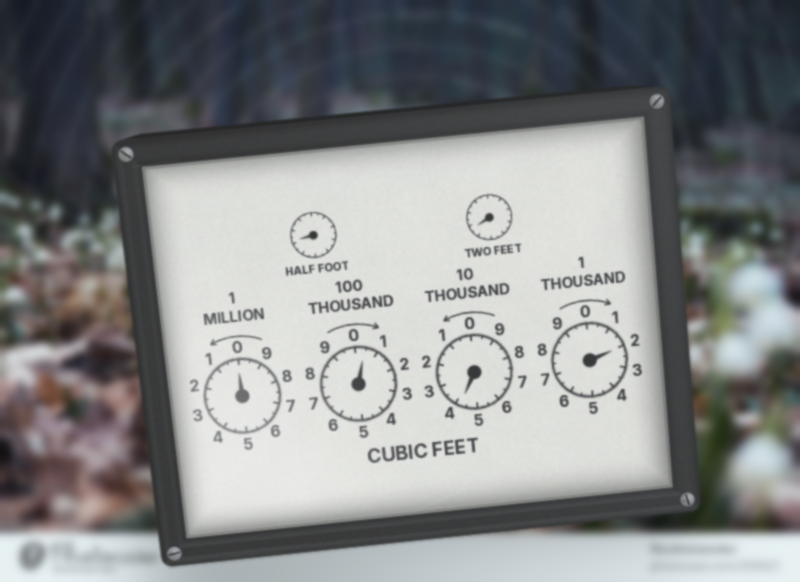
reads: 4200ft³
